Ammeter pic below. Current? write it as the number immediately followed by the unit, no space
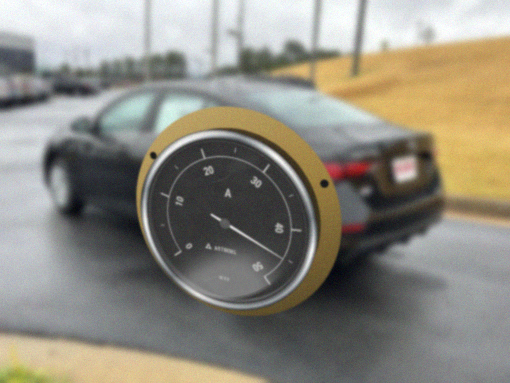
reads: 45A
